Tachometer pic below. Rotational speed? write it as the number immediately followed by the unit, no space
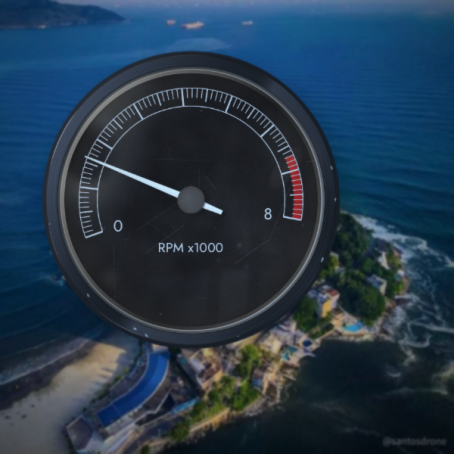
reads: 1600rpm
